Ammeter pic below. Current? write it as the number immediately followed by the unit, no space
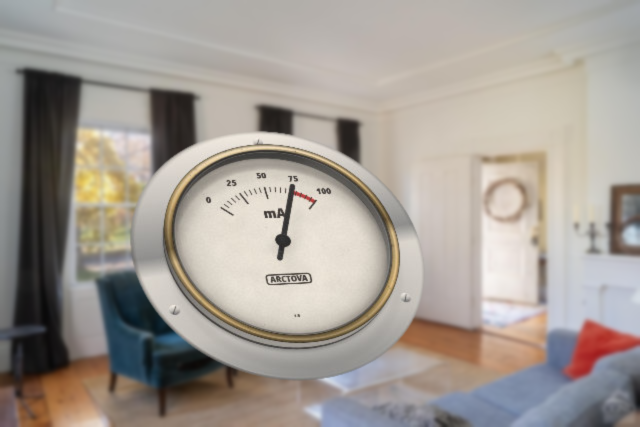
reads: 75mA
